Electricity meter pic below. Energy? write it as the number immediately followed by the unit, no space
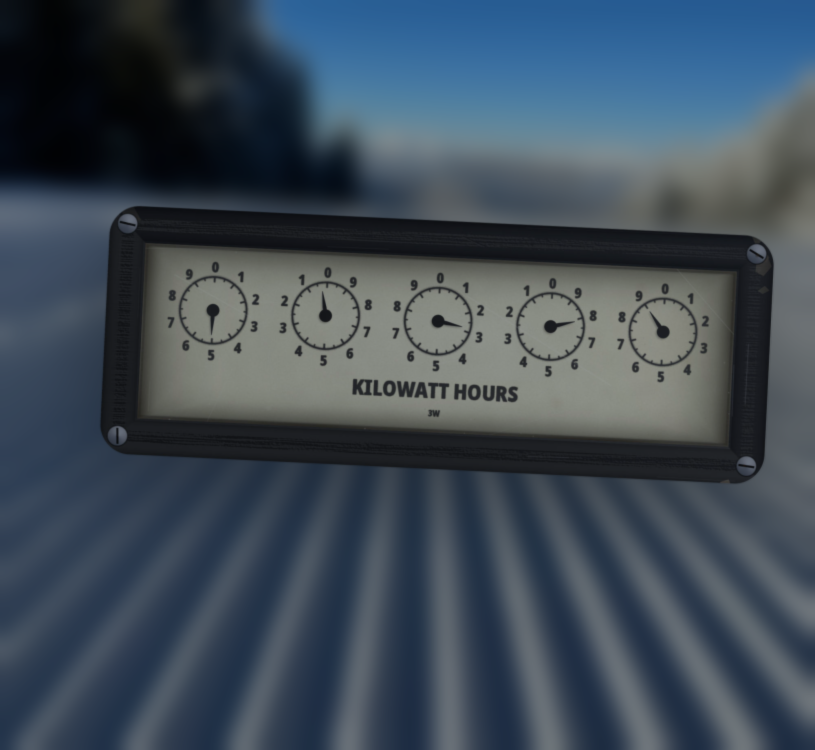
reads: 50279kWh
